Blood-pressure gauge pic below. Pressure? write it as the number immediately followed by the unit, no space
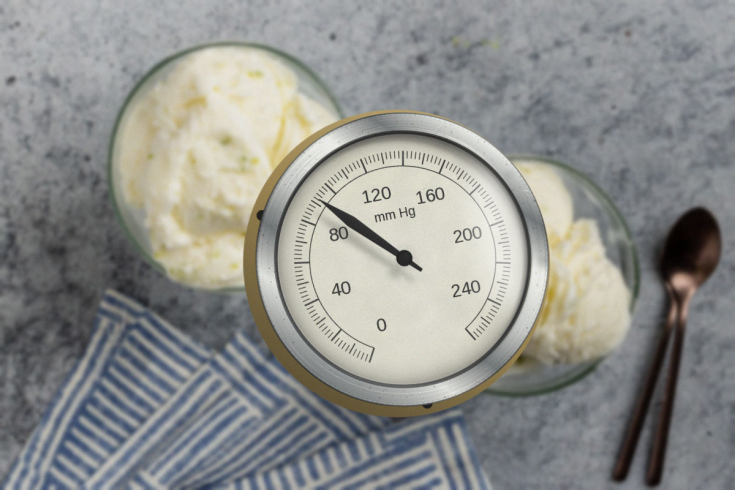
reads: 92mmHg
